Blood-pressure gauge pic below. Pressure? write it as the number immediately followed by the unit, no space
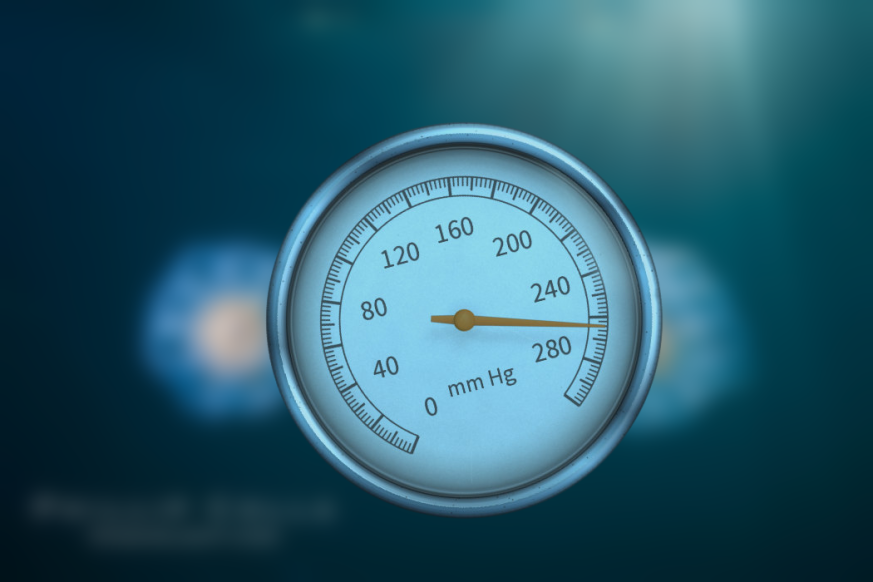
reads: 264mmHg
